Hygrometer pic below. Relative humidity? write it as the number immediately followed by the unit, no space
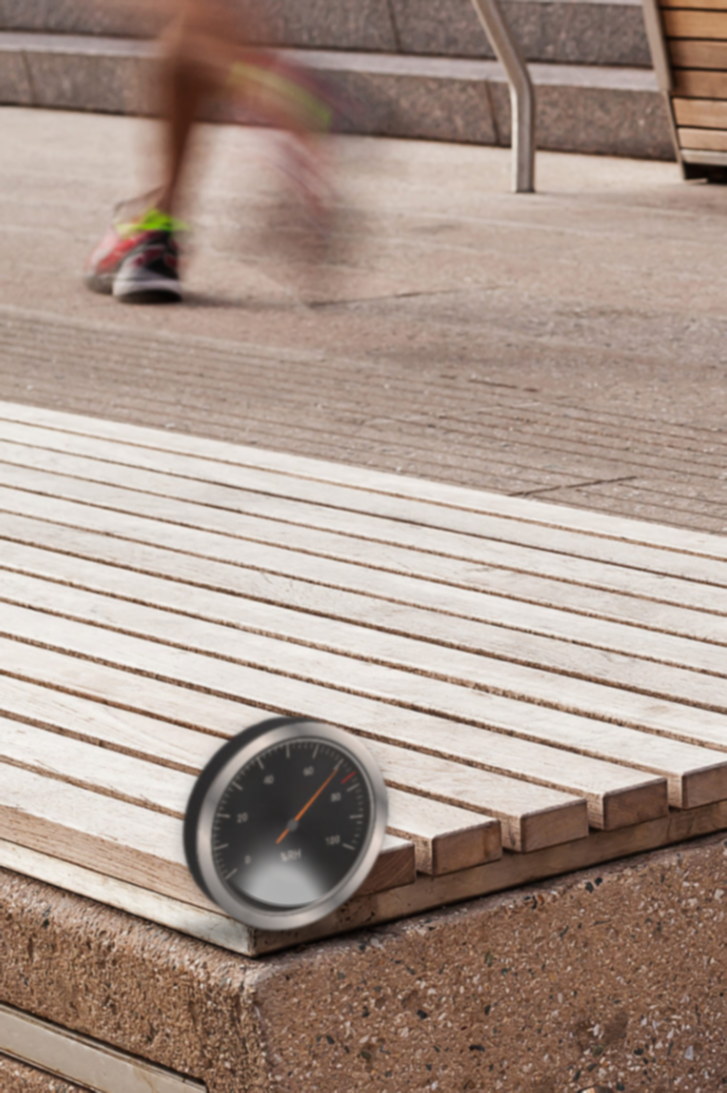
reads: 70%
